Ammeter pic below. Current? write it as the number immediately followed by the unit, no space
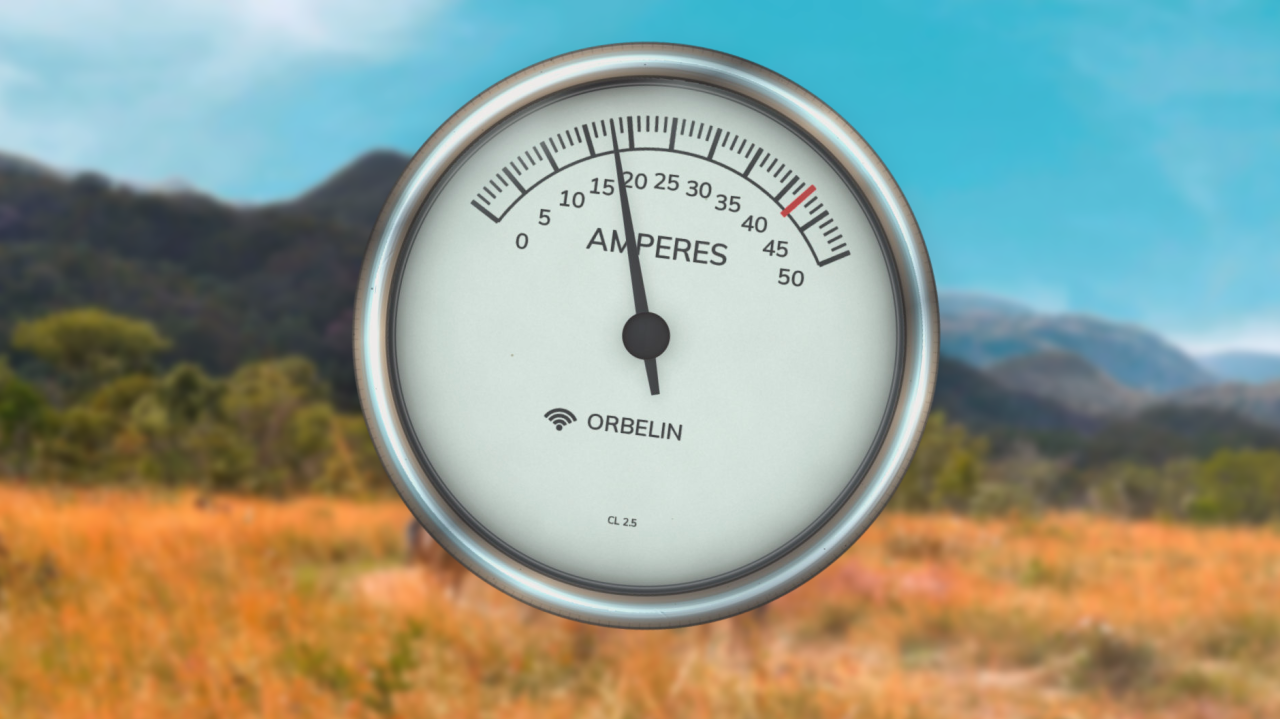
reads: 18A
